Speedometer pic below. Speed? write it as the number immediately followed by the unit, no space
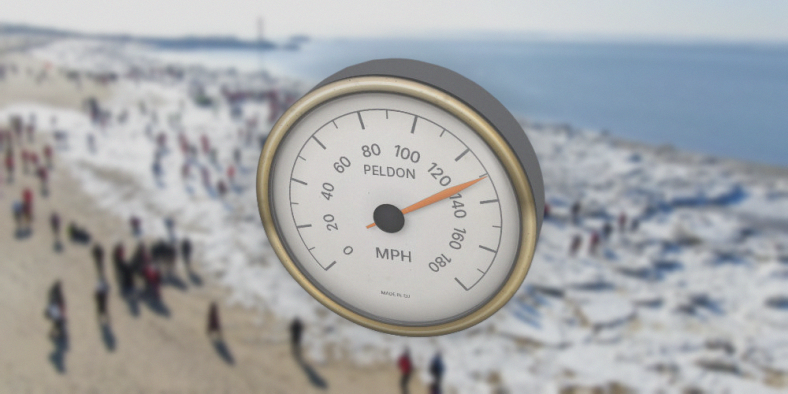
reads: 130mph
